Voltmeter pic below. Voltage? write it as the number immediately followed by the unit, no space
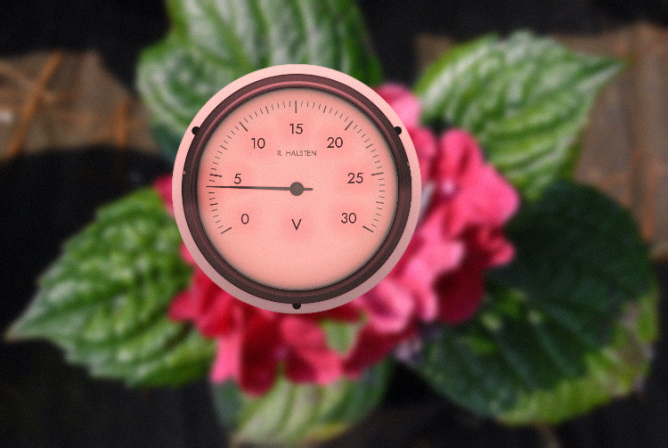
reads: 4V
